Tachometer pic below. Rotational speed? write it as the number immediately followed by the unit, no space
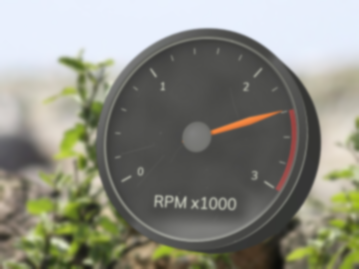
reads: 2400rpm
